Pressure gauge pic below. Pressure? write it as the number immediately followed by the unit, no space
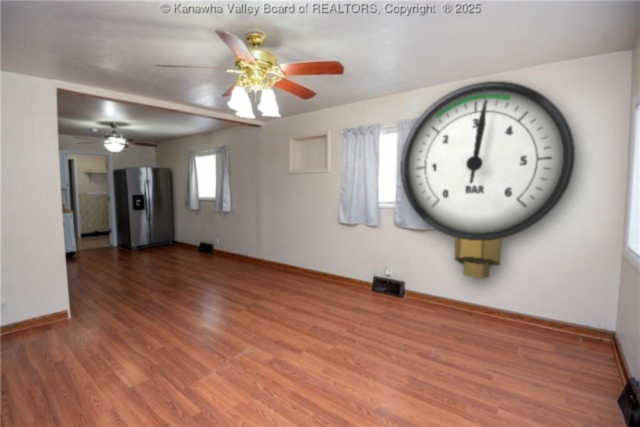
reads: 3.2bar
